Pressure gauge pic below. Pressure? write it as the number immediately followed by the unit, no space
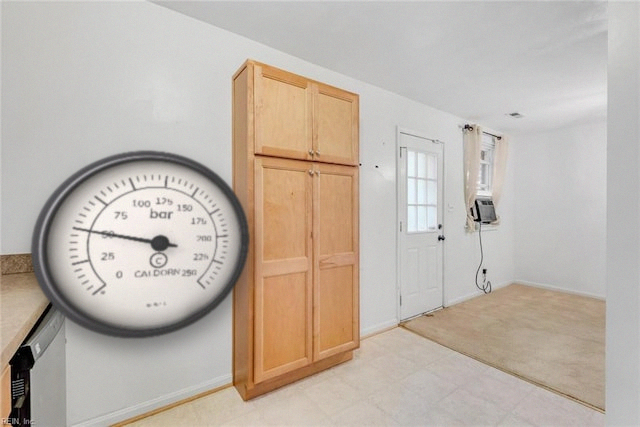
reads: 50bar
